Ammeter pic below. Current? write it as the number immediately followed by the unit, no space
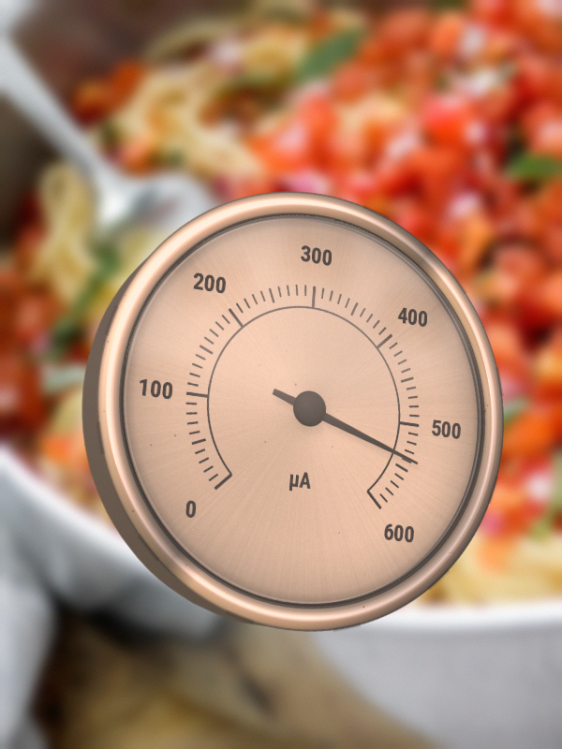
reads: 540µA
